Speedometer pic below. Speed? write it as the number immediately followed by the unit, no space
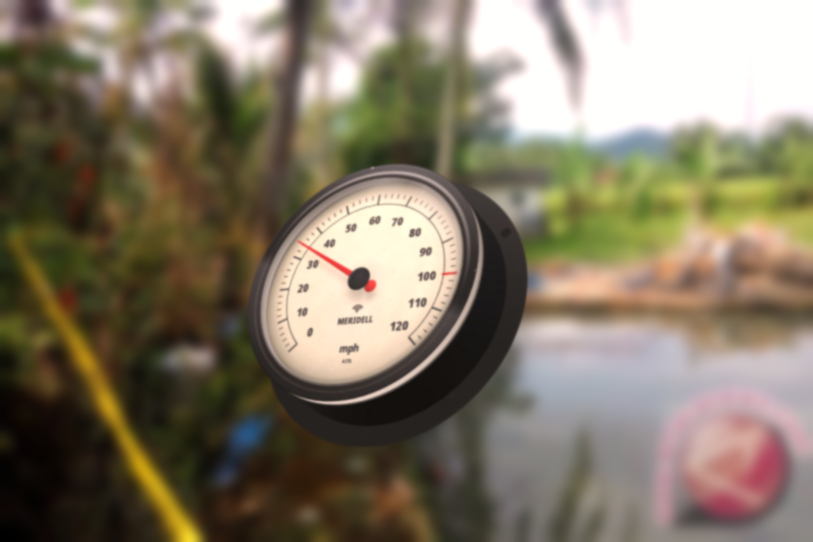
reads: 34mph
